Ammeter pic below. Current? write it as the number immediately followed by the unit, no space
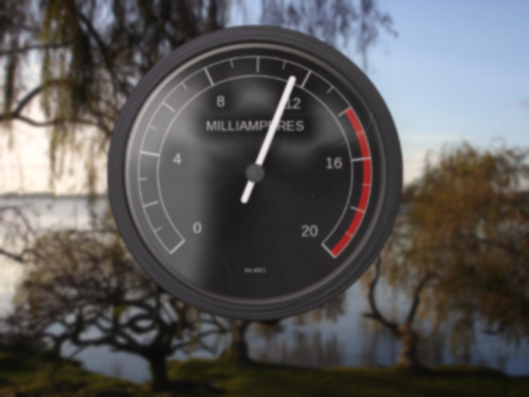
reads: 11.5mA
